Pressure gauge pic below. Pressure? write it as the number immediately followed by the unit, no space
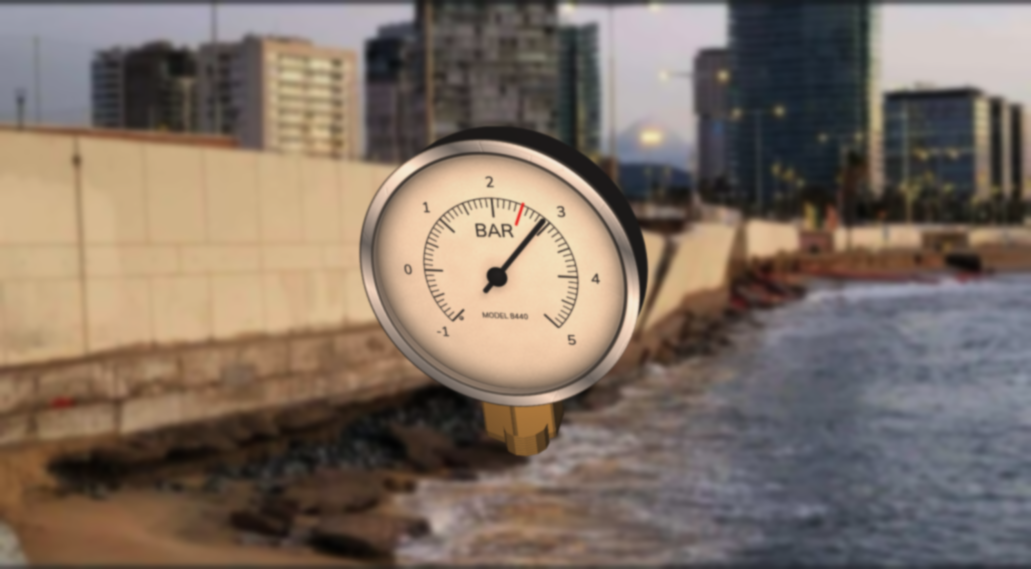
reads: 2.9bar
